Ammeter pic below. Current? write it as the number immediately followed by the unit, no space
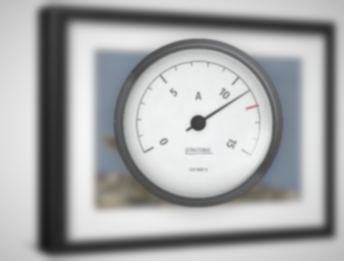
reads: 11A
